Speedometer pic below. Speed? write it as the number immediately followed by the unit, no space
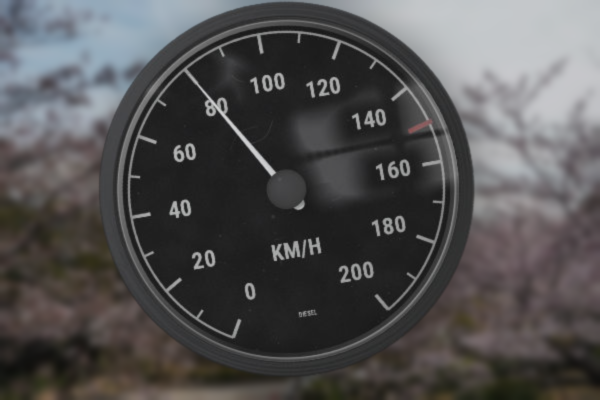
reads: 80km/h
